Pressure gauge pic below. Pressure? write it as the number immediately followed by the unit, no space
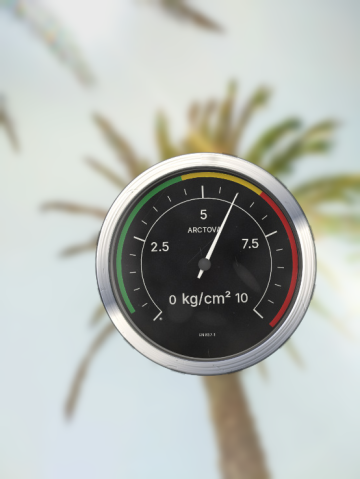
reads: 6kg/cm²
